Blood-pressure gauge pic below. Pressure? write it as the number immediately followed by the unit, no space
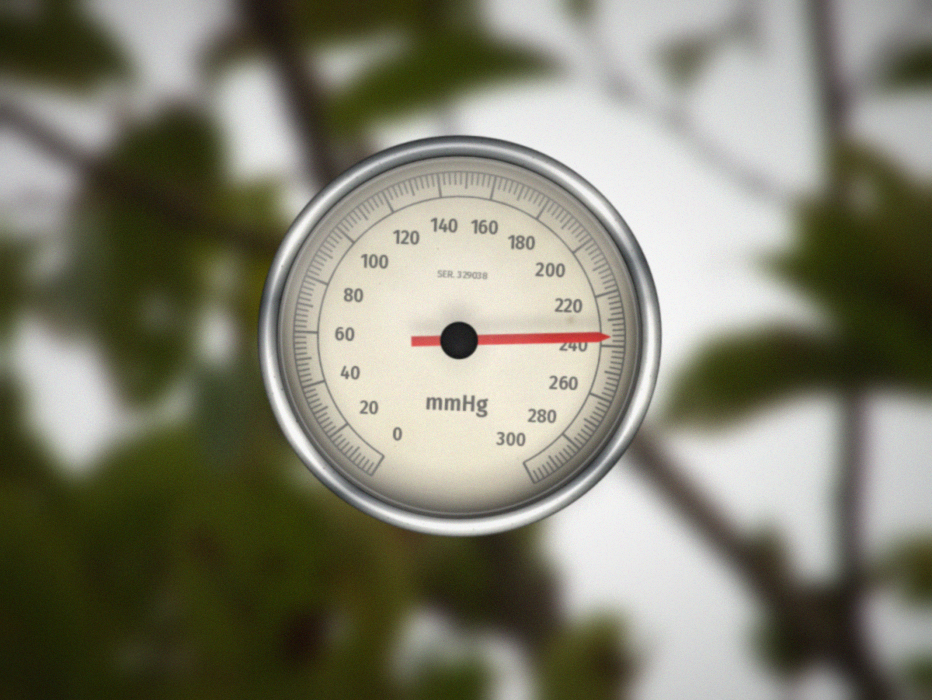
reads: 236mmHg
